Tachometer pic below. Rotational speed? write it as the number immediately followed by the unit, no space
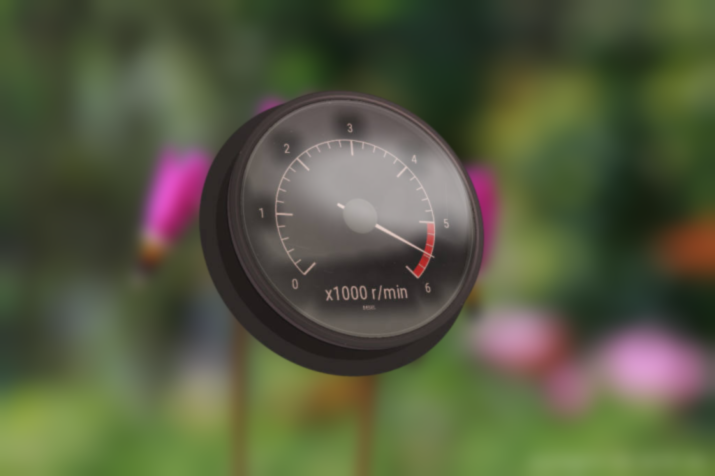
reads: 5600rpm
